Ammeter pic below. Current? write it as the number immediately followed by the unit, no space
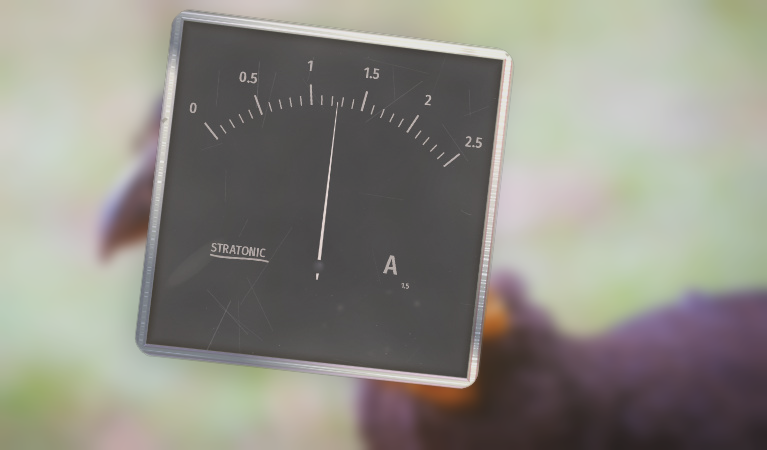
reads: 1.25A
